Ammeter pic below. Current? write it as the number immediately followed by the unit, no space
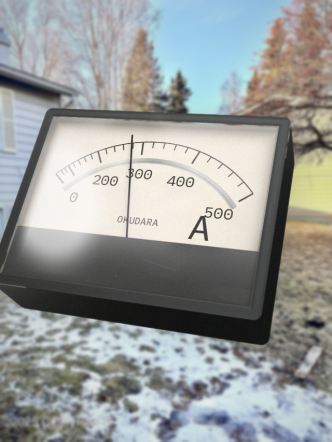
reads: 280A
